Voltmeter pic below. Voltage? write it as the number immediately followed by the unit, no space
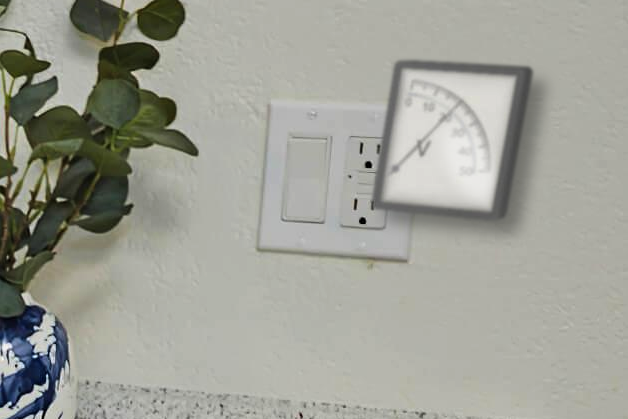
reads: 20V
